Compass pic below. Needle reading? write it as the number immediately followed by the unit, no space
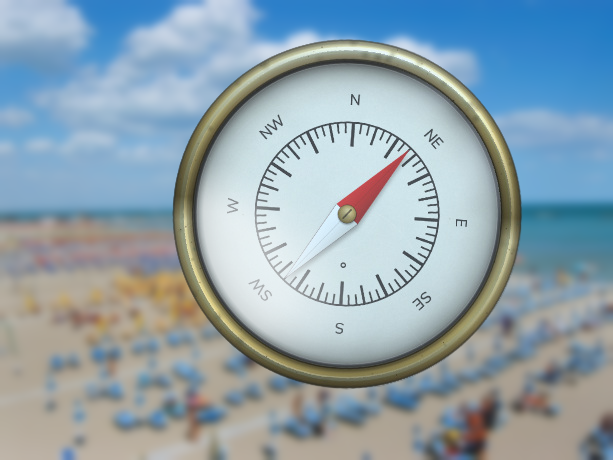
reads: 40°
